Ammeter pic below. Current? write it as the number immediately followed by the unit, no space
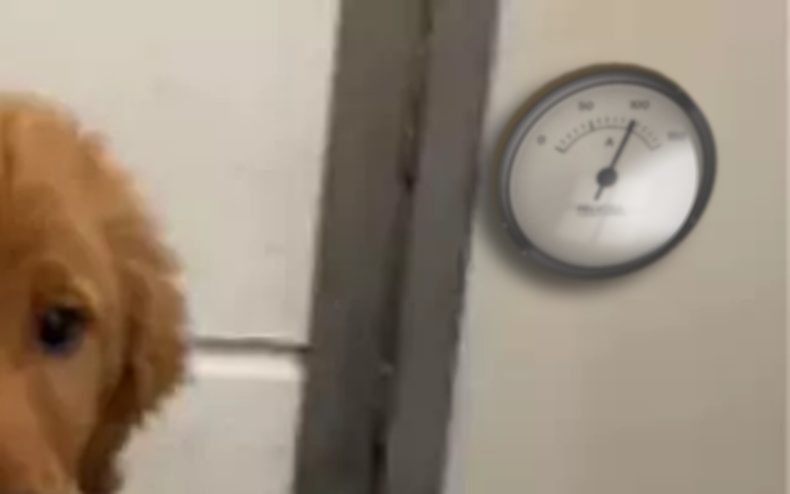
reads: 100A
